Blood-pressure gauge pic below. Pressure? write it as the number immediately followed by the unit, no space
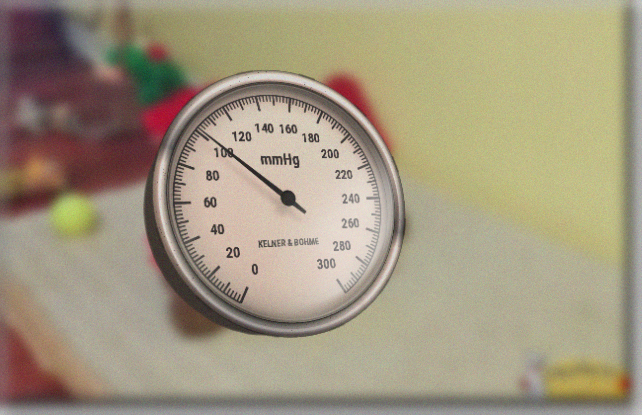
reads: 100mmHg
